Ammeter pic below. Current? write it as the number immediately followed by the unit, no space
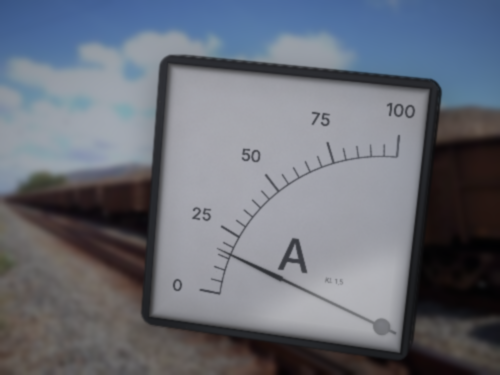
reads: 17.5A
